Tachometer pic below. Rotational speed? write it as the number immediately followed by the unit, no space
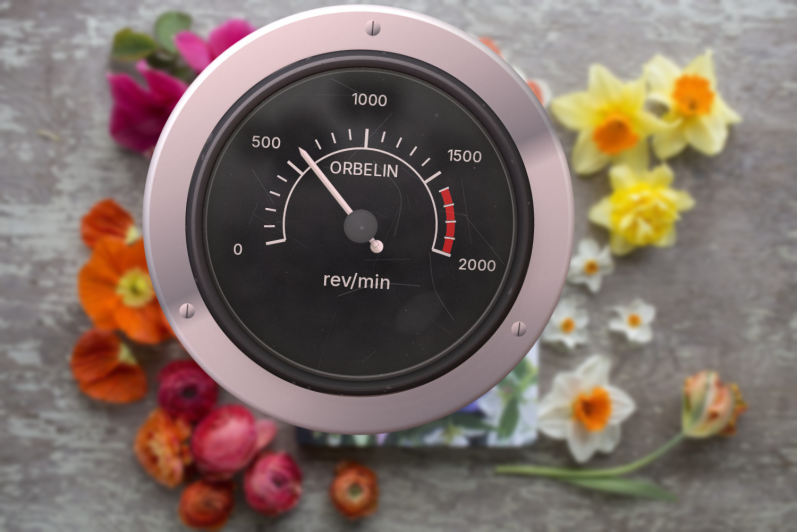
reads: 600rpm
